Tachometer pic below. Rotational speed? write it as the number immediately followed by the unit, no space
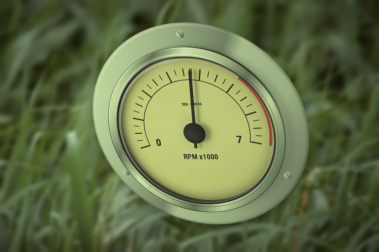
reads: 3750rpm
